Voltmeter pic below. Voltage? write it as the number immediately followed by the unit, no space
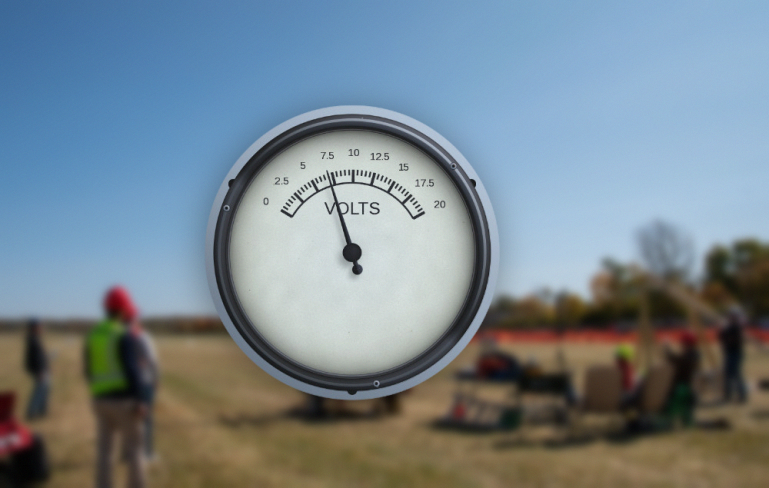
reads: 7V
